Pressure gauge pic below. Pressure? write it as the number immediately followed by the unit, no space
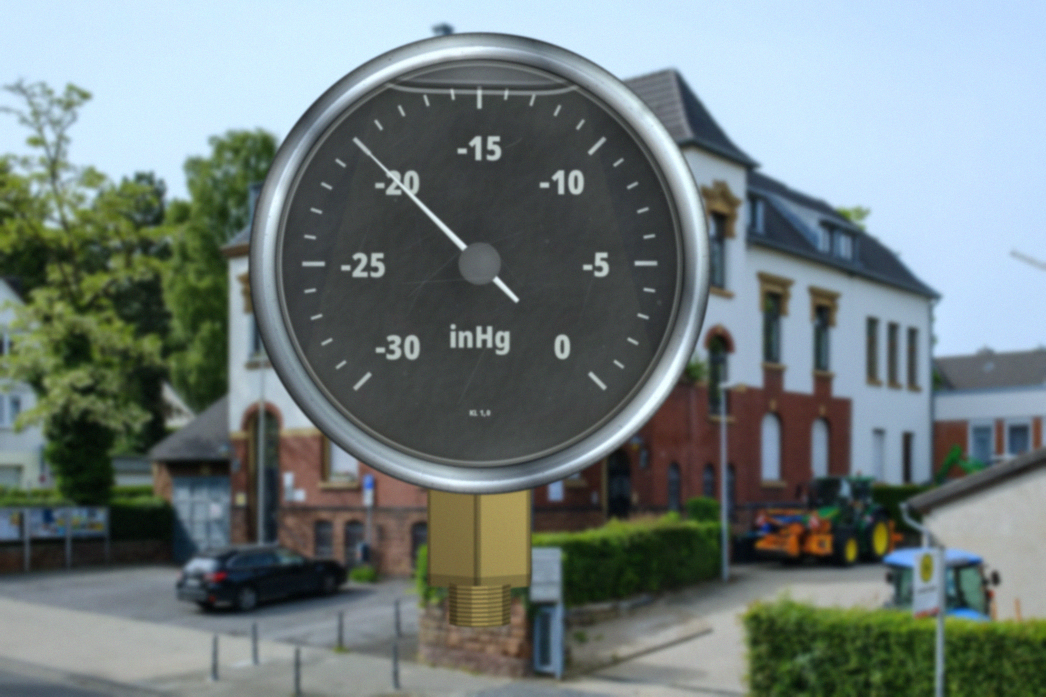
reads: -20inHg
